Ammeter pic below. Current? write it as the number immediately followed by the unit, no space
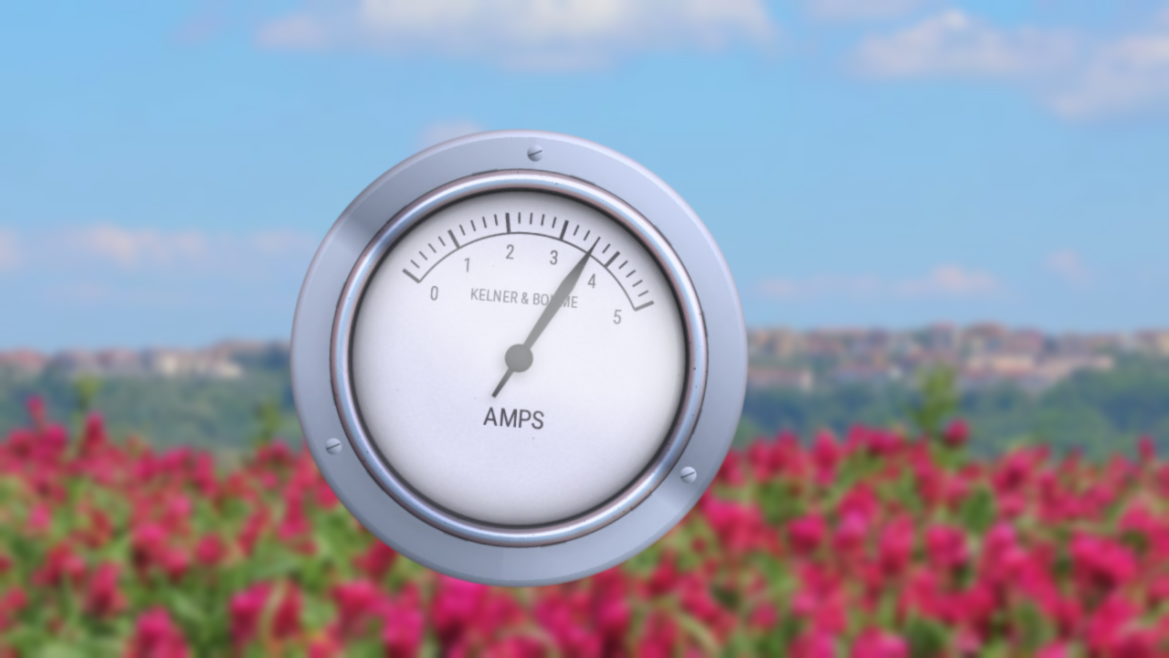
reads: 3.6A
